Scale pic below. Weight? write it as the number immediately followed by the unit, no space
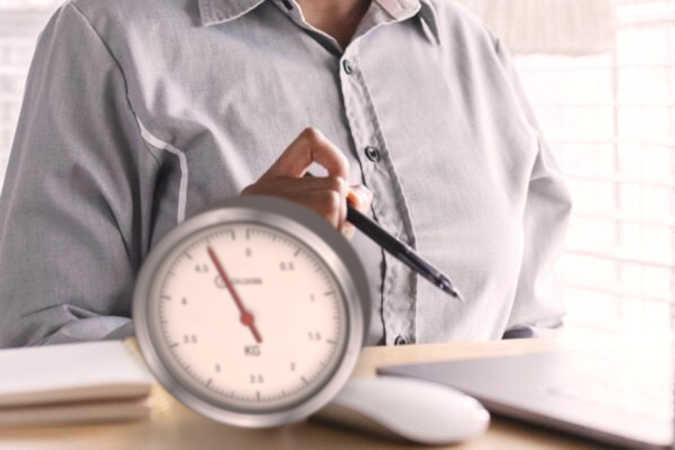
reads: 4.75kg
